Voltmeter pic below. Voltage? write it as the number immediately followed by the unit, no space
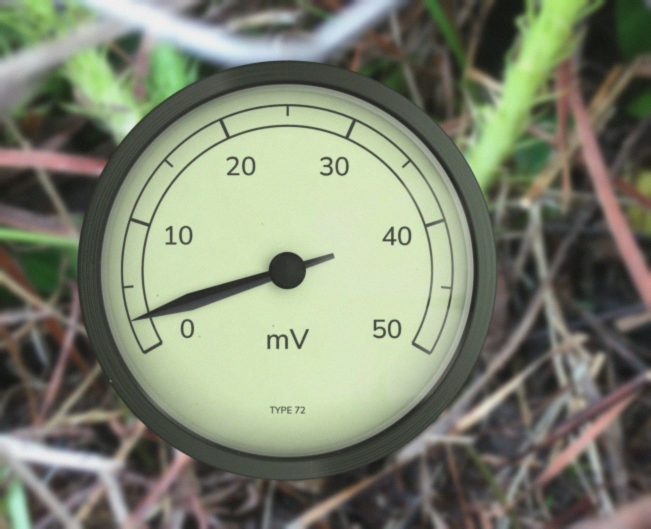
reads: 2.5mV
